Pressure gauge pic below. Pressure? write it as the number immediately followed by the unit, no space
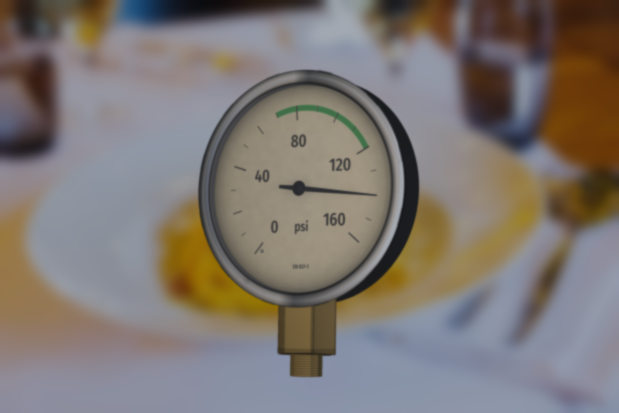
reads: 140psi
